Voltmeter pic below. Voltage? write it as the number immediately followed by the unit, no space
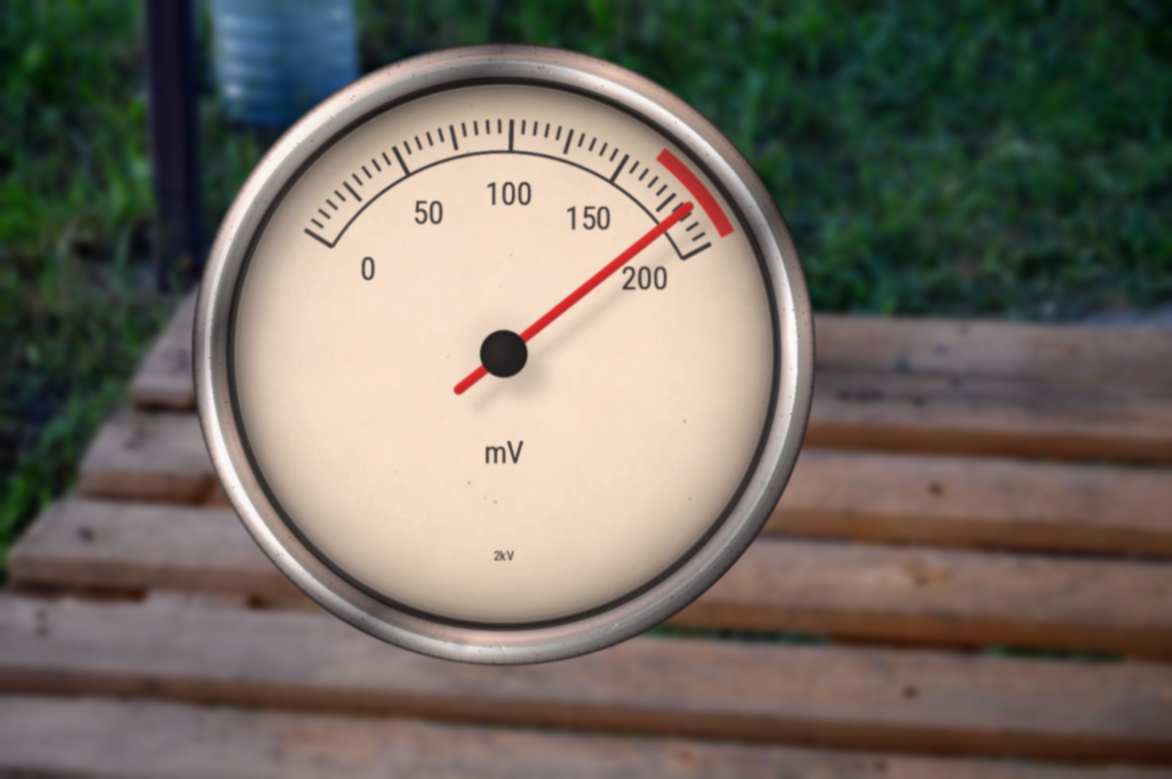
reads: 182.5mV
